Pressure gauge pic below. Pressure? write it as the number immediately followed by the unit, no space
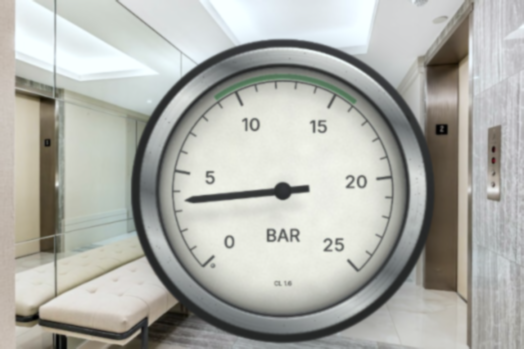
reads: 3.5bar
